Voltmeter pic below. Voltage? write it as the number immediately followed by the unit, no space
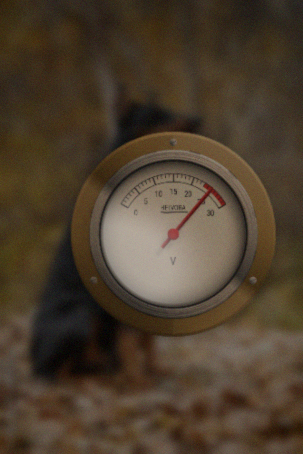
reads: 25V
